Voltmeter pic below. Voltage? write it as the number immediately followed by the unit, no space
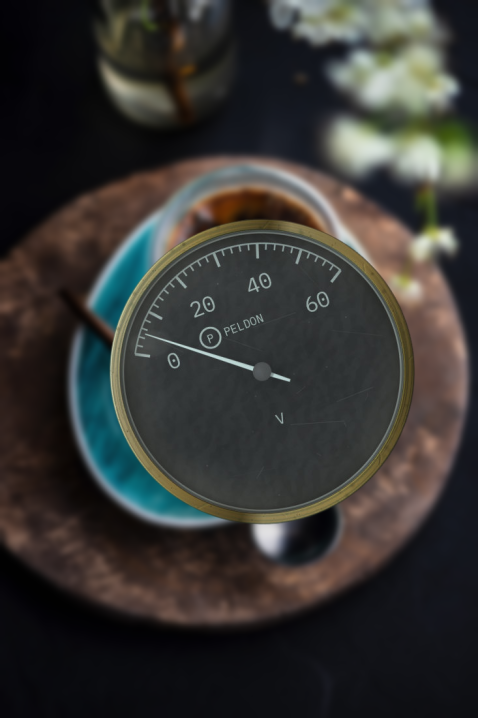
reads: 5V
